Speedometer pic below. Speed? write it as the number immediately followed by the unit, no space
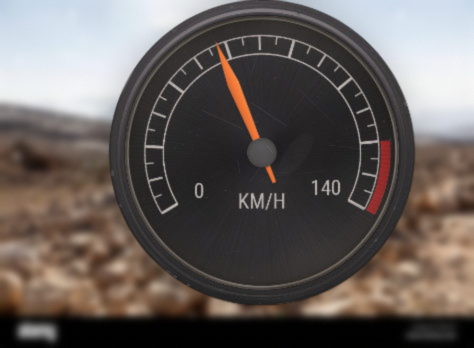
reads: 57.5km/h
